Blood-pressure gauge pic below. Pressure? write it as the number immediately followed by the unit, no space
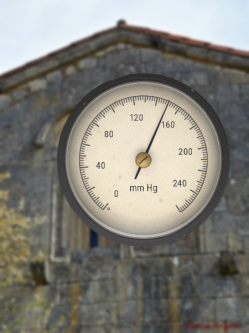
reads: 150mmHg
